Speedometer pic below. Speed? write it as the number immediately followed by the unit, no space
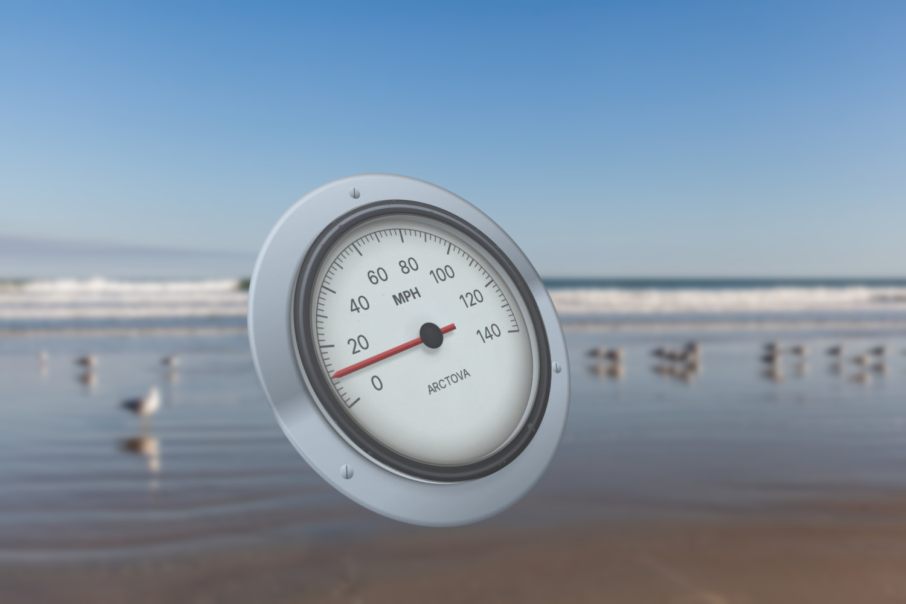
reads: 10mph
